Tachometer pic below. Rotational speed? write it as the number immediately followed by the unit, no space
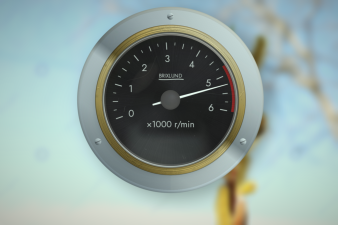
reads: 5250rpm
